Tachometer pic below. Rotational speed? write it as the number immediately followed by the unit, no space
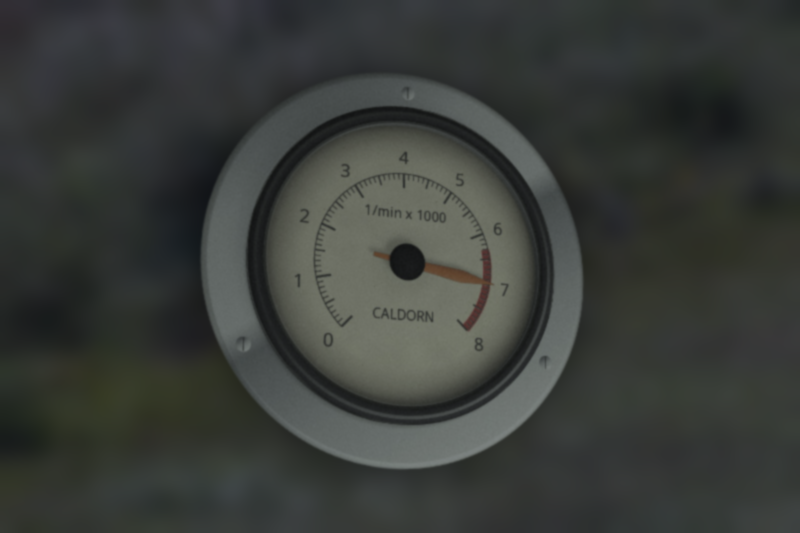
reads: 7000rpm
